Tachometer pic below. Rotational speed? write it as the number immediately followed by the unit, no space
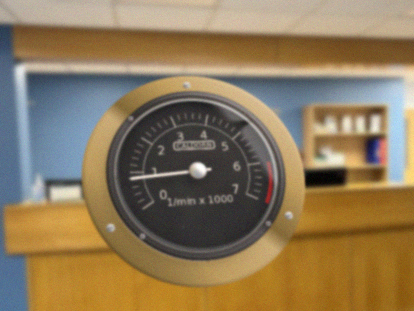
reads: 800rpm
